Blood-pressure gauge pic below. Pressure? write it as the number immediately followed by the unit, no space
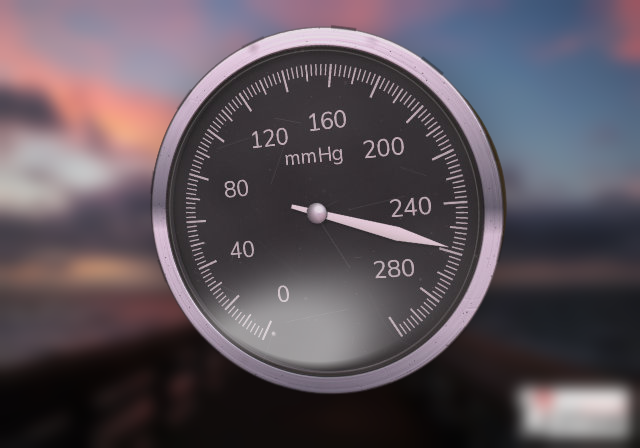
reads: 258mmHg
